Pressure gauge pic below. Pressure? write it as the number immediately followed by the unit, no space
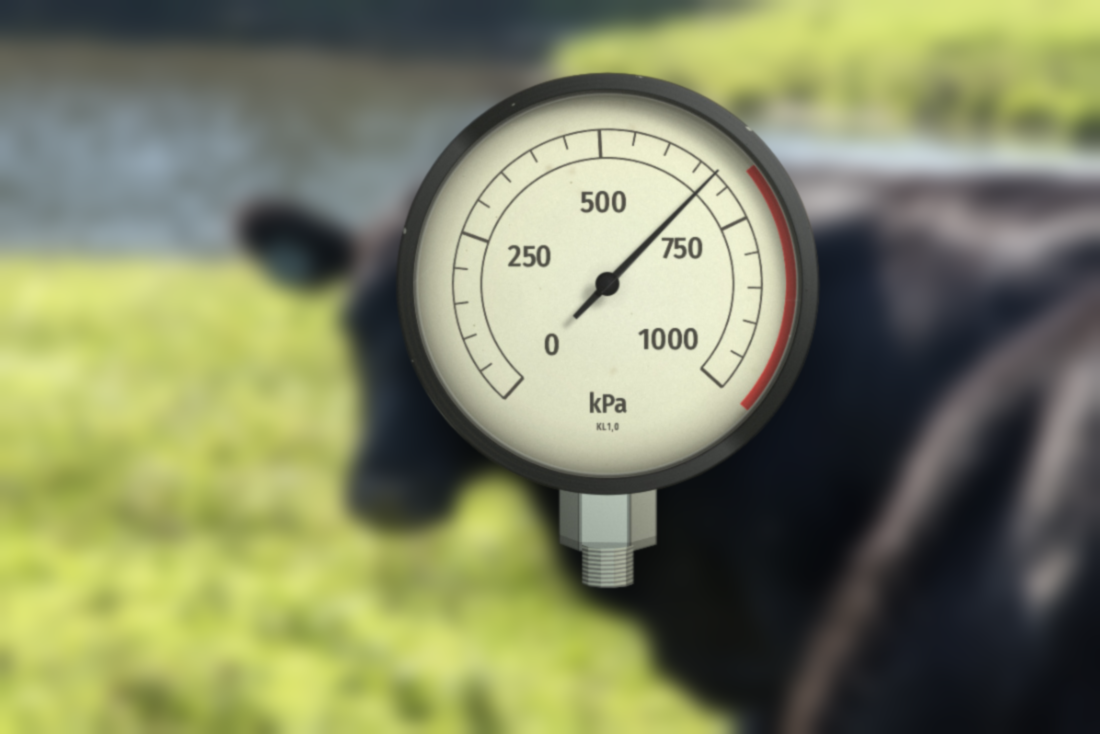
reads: 675kPa
